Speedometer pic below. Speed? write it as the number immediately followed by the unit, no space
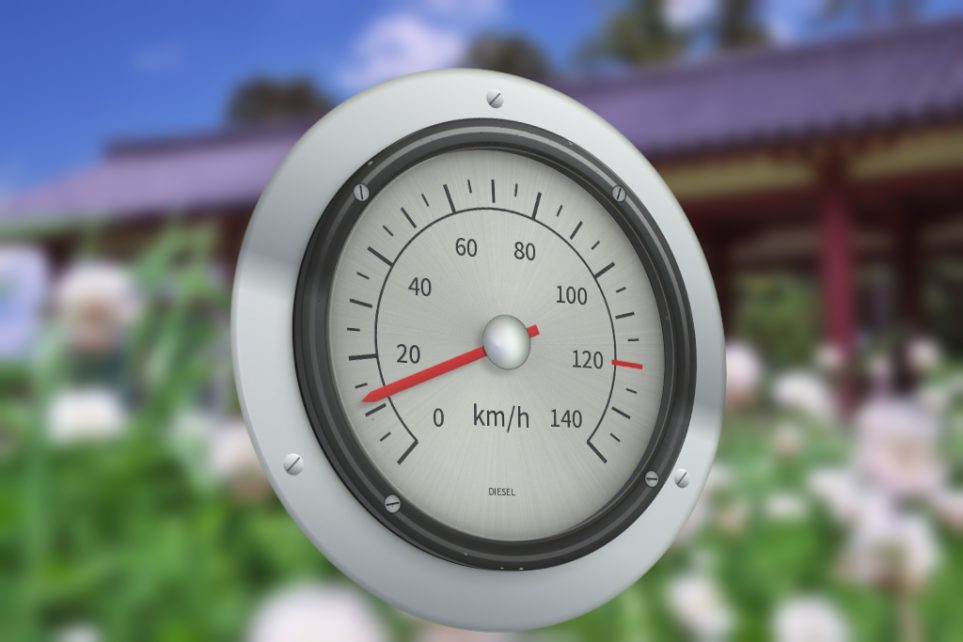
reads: 12.5km/h
